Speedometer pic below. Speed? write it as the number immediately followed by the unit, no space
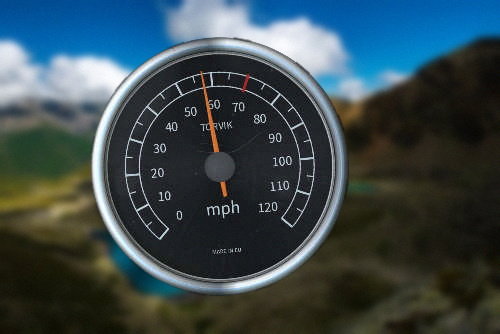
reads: 57.5mph
